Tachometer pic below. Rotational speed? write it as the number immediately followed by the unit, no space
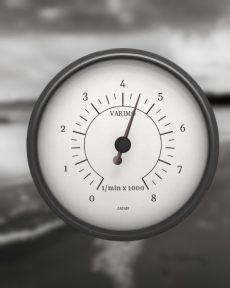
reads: 4500rpm
